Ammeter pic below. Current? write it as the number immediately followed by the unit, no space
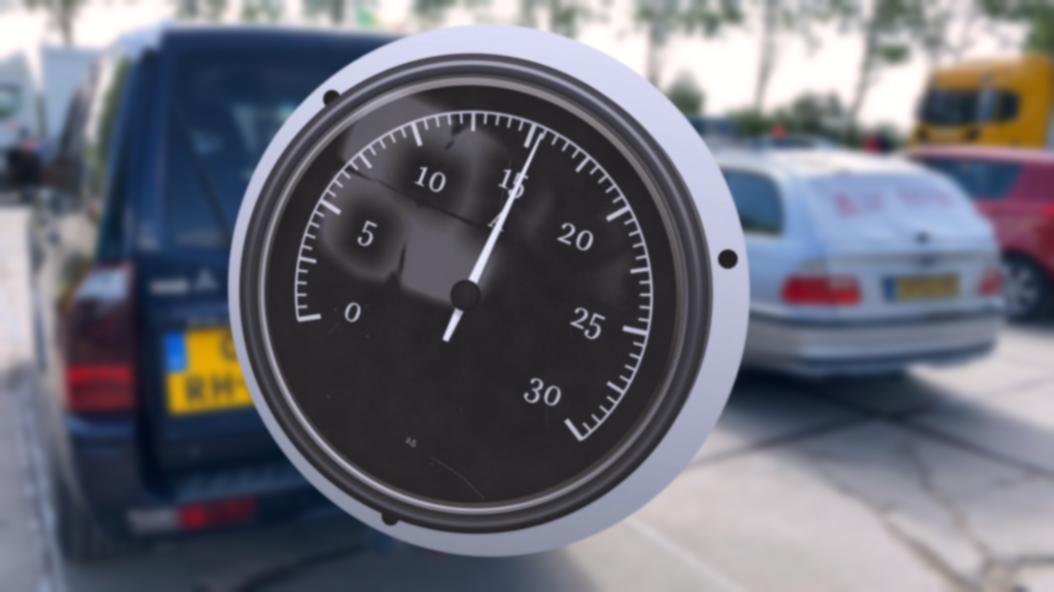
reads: 15.5A
